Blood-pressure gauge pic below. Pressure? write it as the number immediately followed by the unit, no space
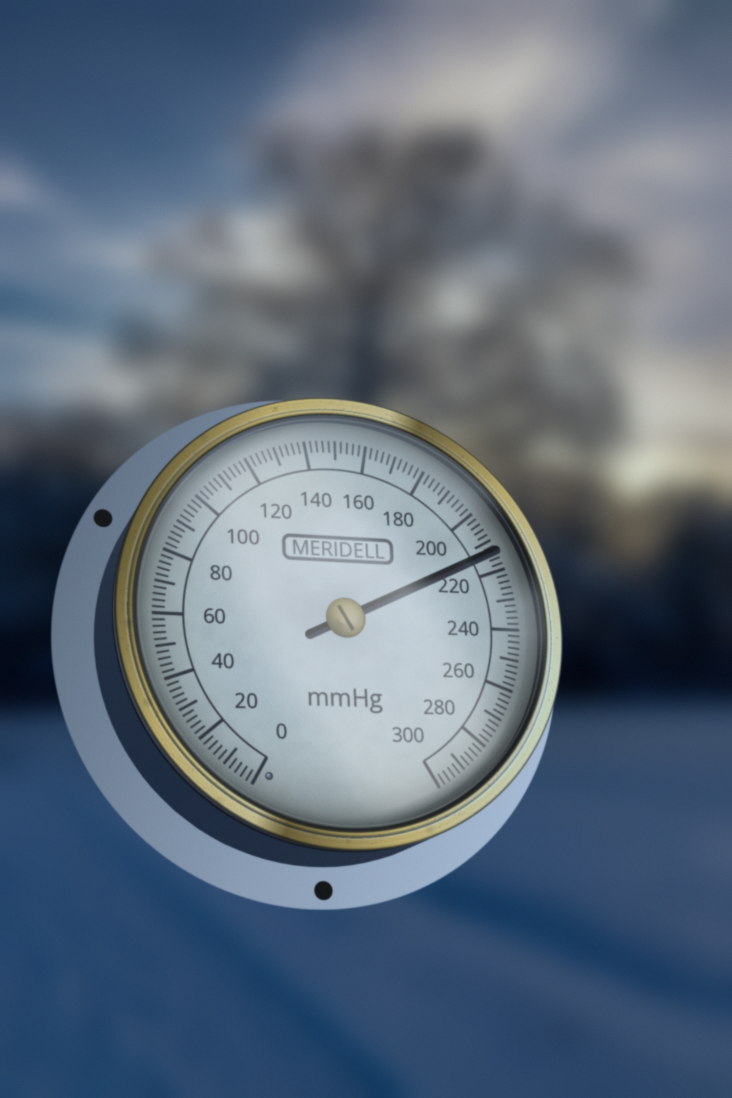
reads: 214mmHg
